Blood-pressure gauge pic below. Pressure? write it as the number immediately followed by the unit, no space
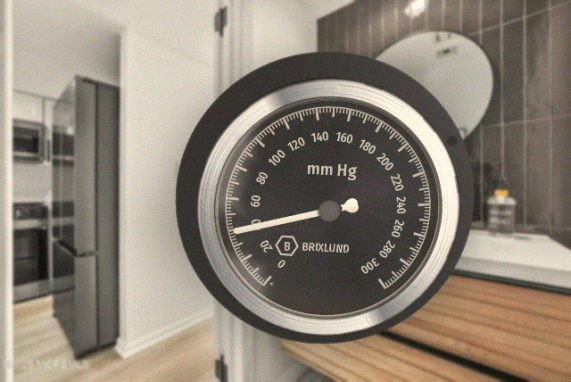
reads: 40mmHg
